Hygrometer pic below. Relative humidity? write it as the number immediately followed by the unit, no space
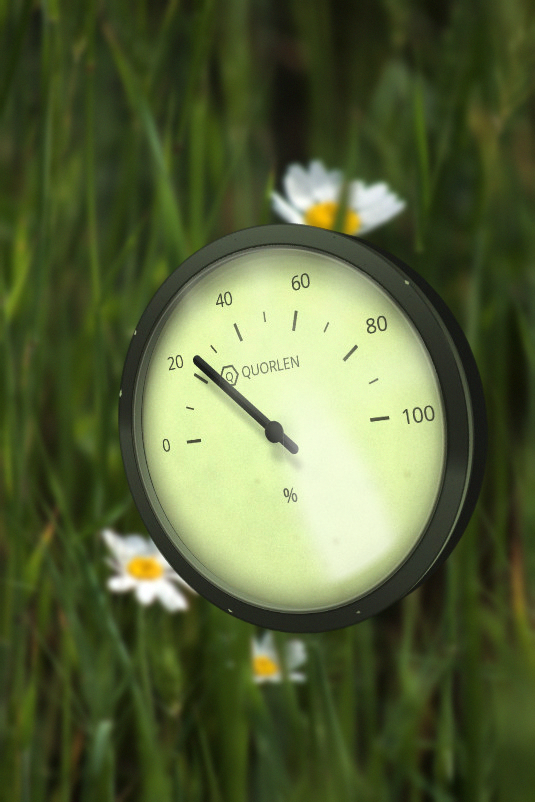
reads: 25%
